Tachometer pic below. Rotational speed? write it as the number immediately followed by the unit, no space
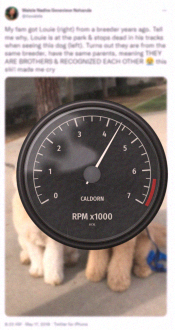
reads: 4375rpm
